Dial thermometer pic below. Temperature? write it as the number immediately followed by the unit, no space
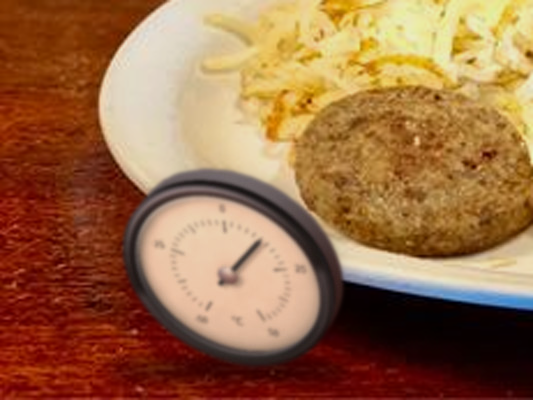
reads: 12.5°C
